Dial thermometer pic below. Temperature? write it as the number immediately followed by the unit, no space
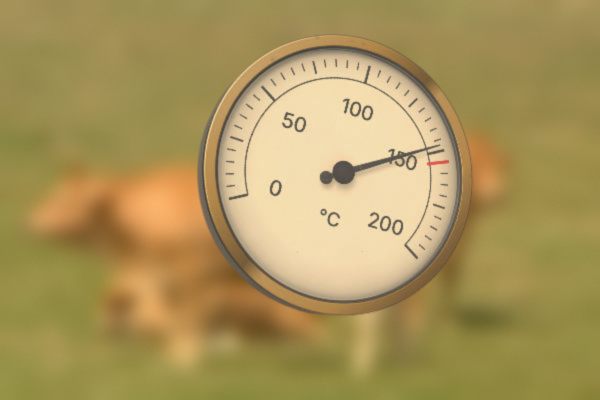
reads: 147.5°C
